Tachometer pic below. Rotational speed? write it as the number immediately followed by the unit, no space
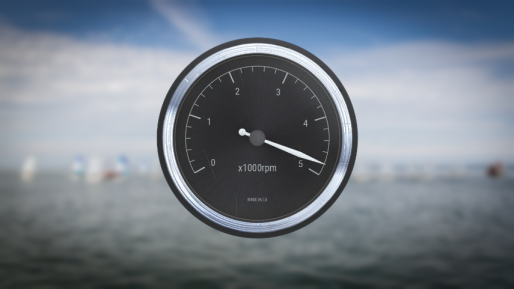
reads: 4800rpm
